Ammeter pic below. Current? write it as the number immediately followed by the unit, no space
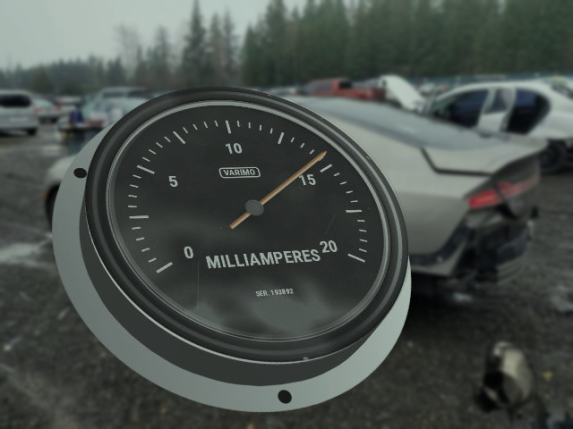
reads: 14.5mA
